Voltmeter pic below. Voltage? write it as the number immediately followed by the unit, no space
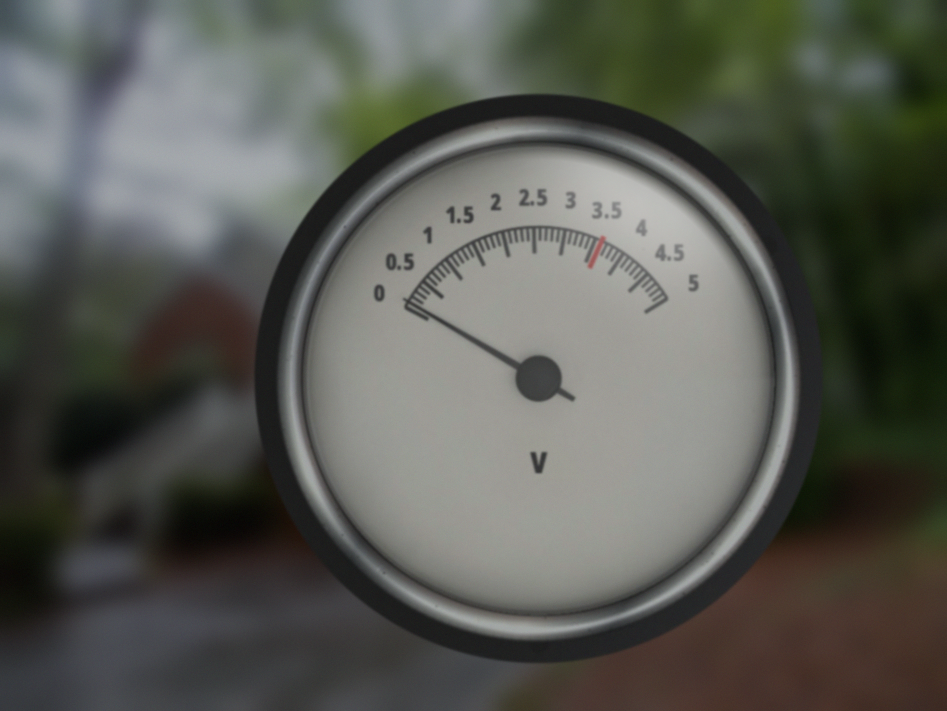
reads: 0.1V
